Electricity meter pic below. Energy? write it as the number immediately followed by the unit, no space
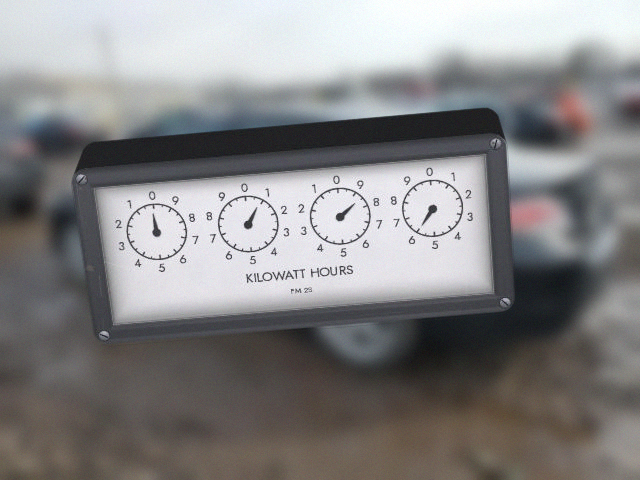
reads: 86kWh
